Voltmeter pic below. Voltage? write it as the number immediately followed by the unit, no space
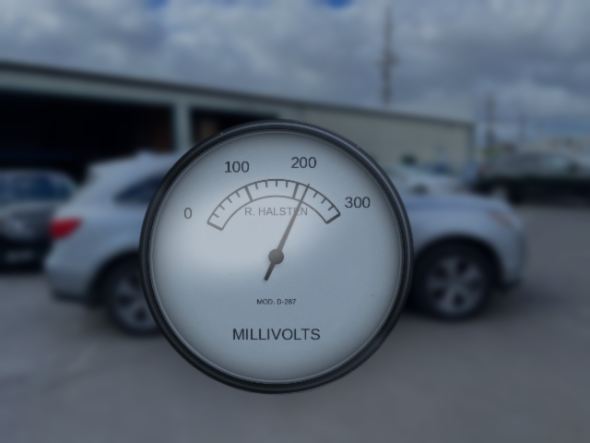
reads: 220mV
